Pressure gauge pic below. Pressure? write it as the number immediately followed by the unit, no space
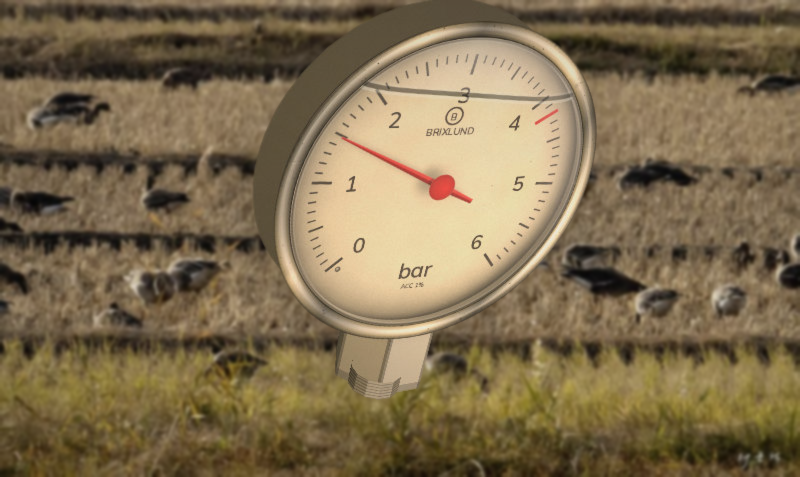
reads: 1.5bar
